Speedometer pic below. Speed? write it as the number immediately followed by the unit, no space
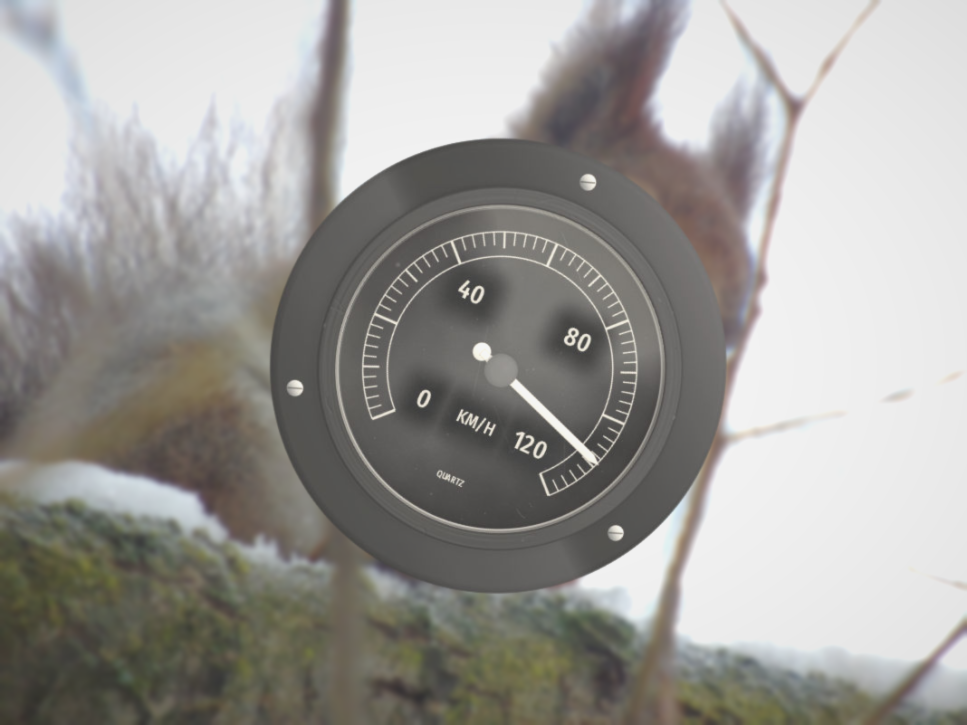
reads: 109km/h
